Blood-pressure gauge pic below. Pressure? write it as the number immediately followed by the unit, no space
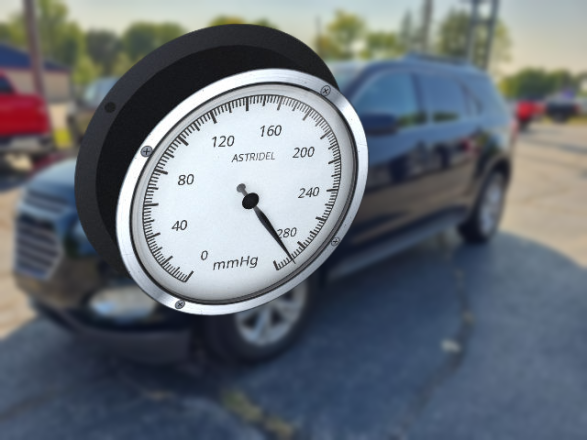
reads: 290mmHg
